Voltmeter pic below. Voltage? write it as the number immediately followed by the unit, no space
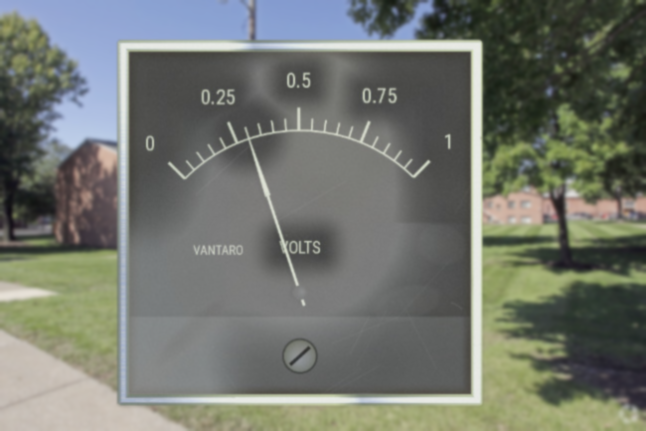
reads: 0.3V
